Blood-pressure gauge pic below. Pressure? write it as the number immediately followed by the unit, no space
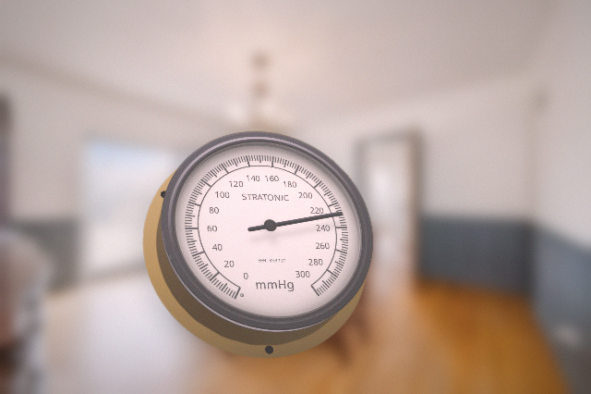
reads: 230mmHg
